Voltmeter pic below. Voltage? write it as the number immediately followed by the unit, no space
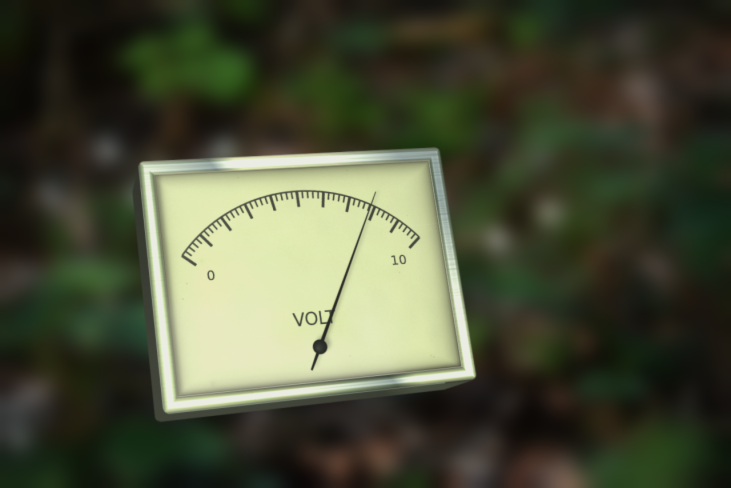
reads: 7.8V
